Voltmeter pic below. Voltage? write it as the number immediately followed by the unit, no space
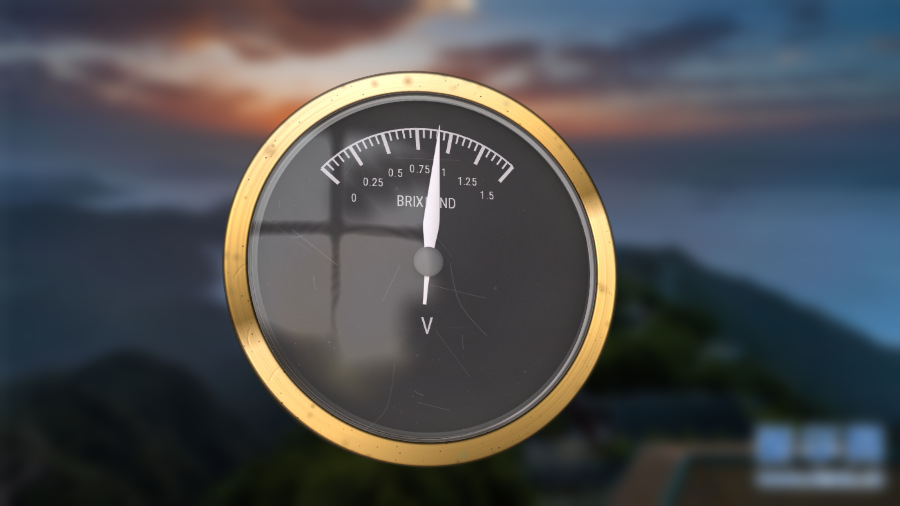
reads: 0.9V
